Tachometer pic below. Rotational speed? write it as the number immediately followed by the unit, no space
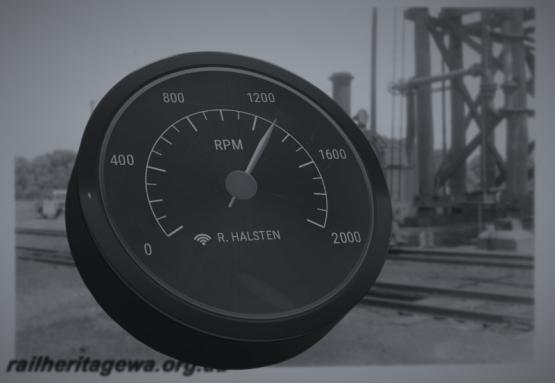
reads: 1300rpm
